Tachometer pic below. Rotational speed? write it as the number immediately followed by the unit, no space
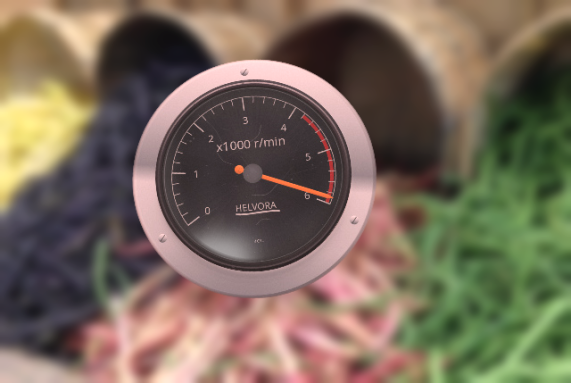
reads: 5900rpm
